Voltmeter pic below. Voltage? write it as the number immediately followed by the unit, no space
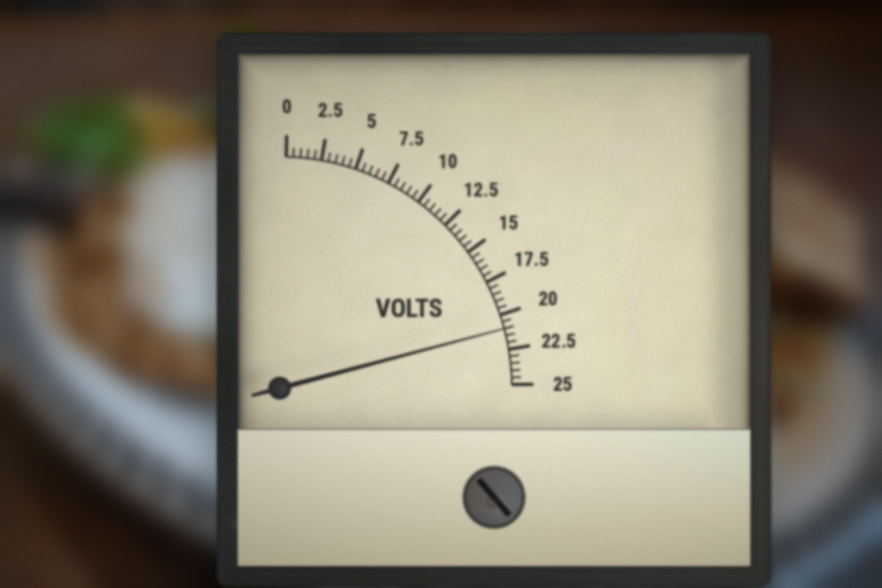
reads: 21V
